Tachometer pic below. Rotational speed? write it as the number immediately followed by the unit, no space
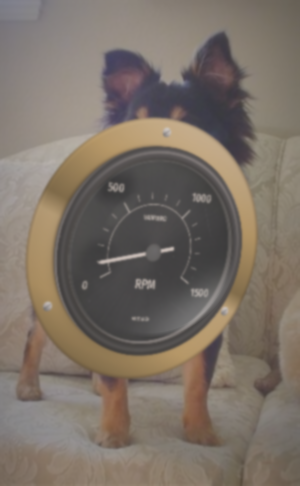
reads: 100rpm
